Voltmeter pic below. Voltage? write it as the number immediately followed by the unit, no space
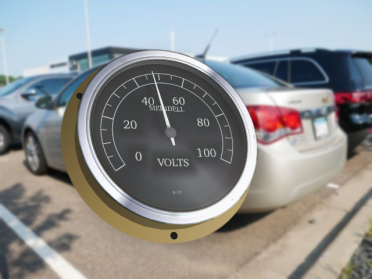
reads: 47.5V
